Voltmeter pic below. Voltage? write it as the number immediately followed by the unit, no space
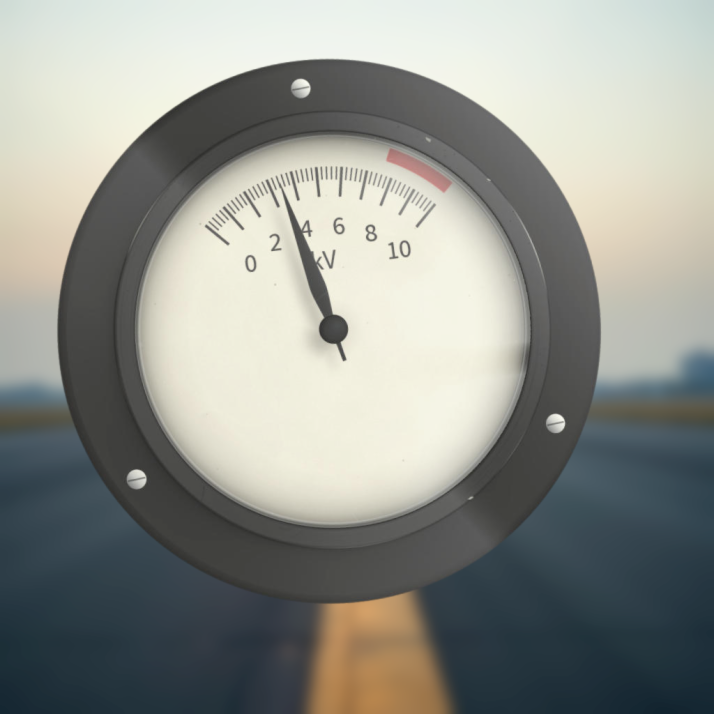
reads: 3.4kV
